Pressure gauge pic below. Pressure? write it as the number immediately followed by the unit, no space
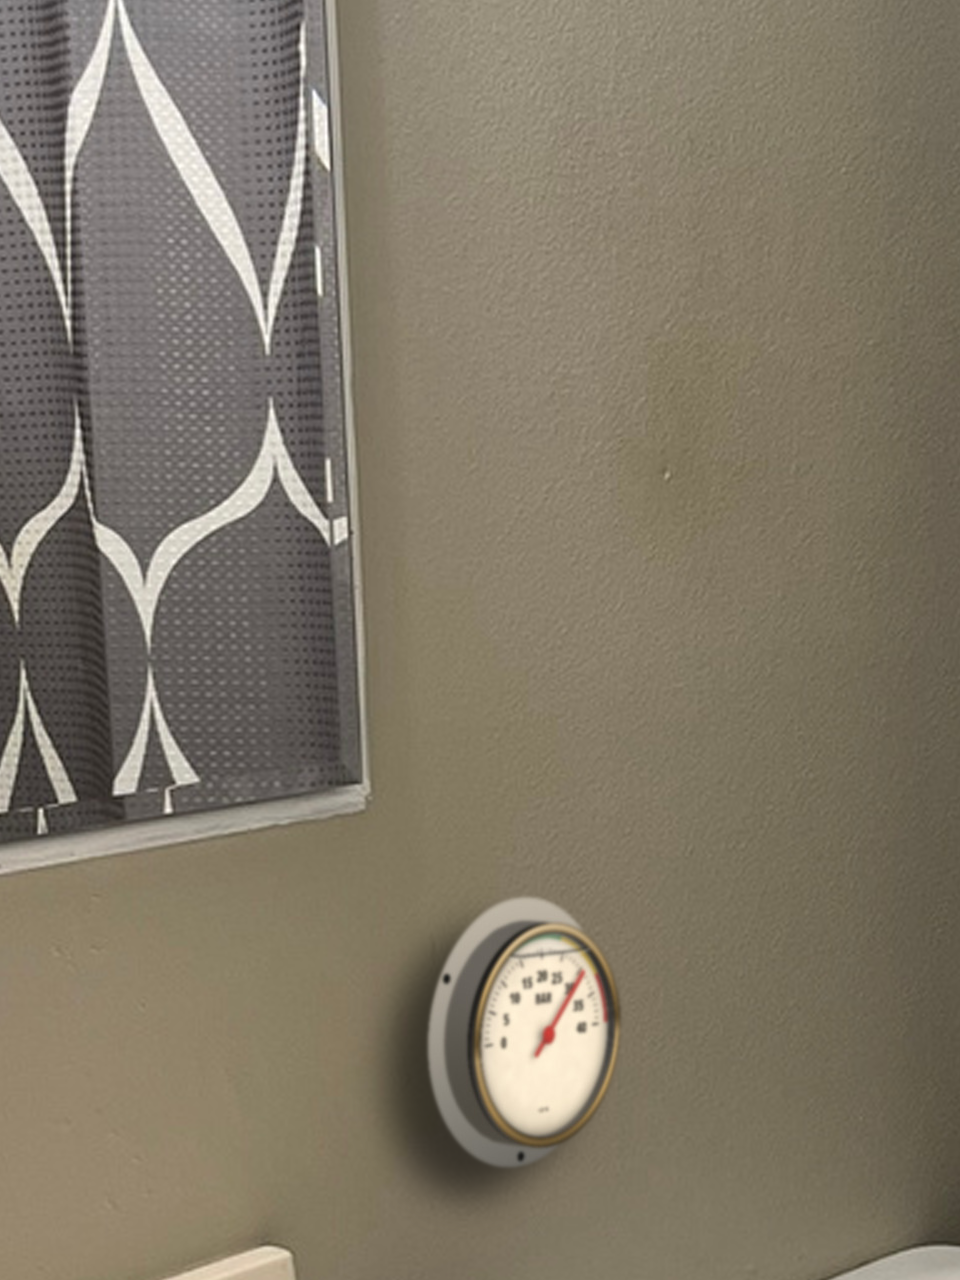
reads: 30bar
